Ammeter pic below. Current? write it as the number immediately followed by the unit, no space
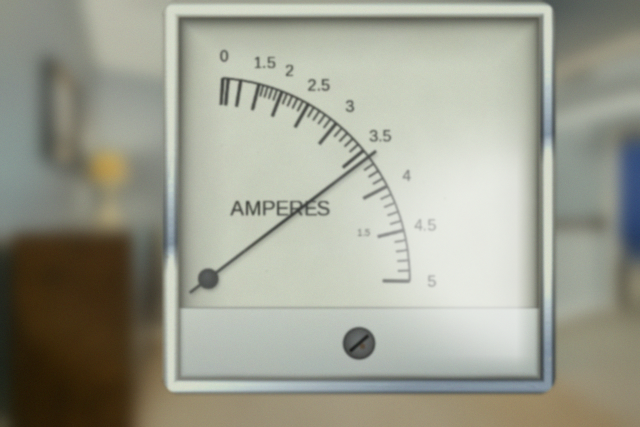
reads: 3.6A
